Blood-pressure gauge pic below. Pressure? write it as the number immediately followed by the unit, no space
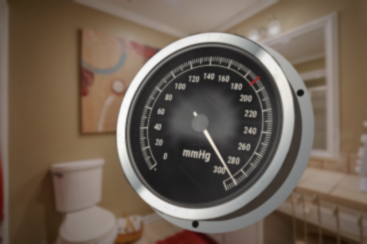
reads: 290mmHg
